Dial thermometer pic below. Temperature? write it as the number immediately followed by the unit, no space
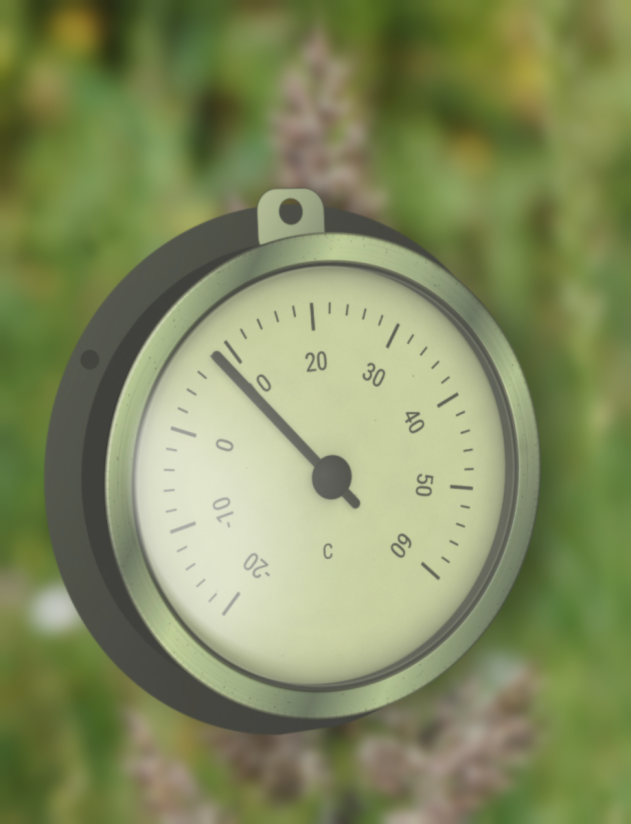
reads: 8°C
